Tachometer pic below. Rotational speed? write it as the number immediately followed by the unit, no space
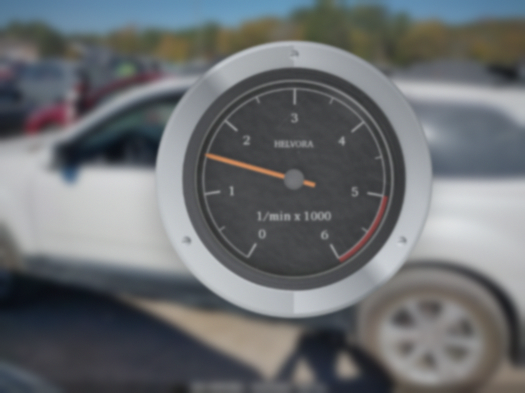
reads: 1500rpm
